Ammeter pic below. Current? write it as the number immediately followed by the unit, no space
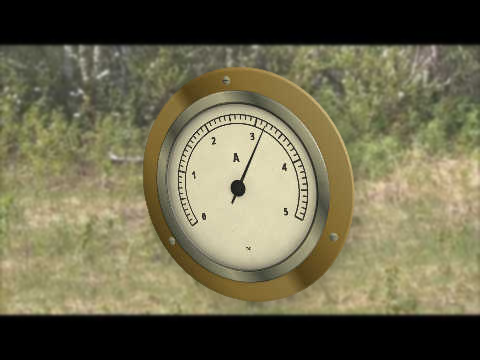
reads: 3.2A
